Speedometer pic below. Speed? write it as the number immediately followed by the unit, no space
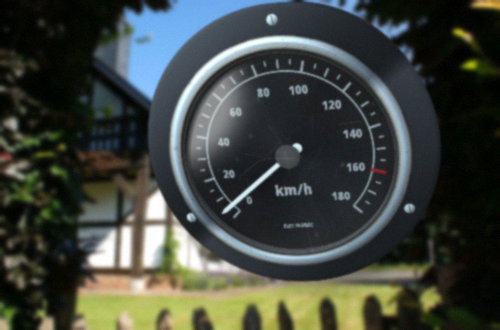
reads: 5km/h
